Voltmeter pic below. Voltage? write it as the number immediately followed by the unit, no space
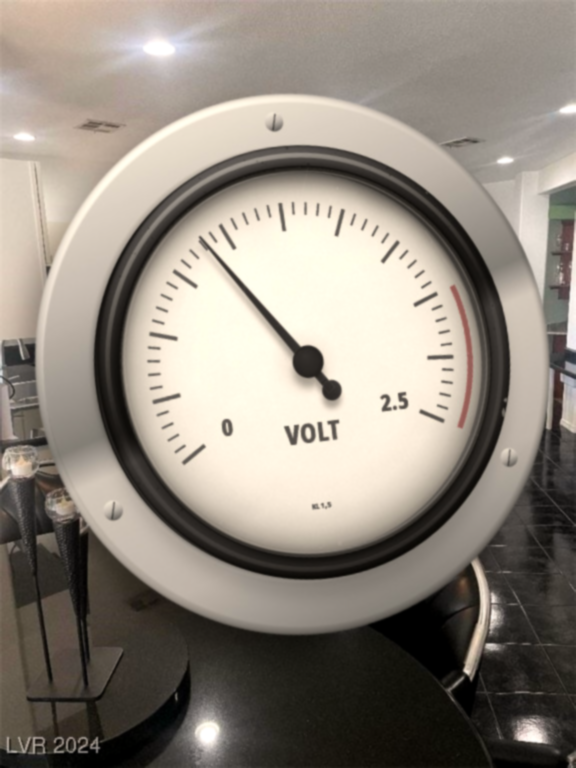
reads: 0.9V
